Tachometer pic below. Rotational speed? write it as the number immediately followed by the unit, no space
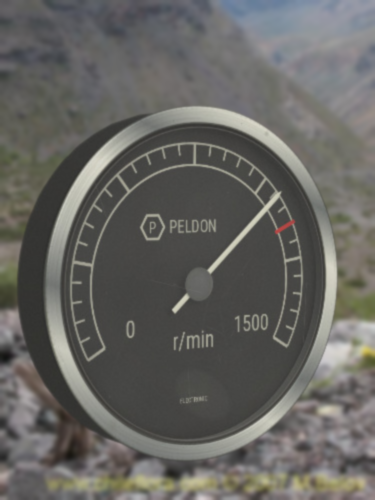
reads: 1050rpm
